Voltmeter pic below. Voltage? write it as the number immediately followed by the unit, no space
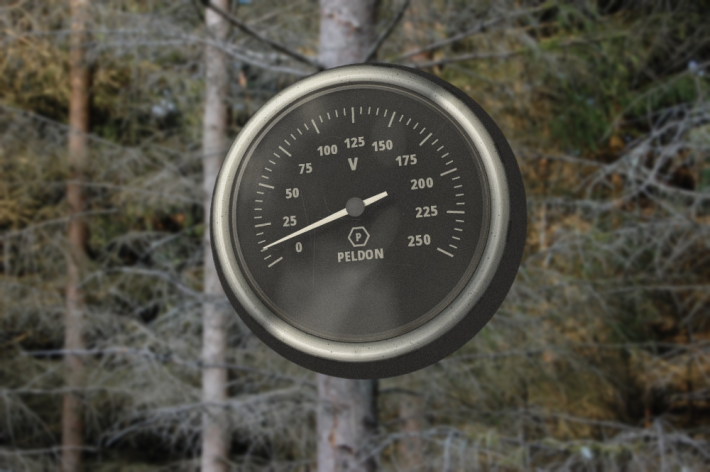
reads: 10V
